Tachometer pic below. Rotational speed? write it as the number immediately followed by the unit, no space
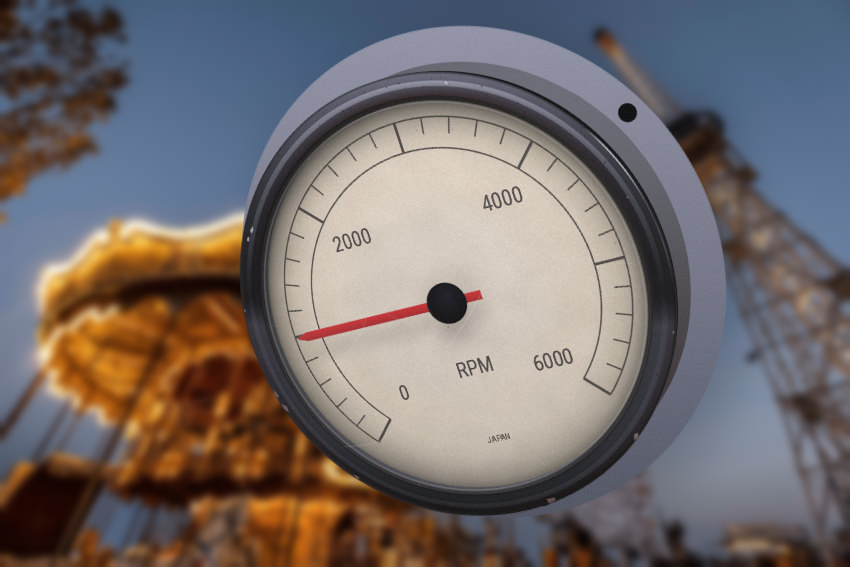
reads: 1000rpm
